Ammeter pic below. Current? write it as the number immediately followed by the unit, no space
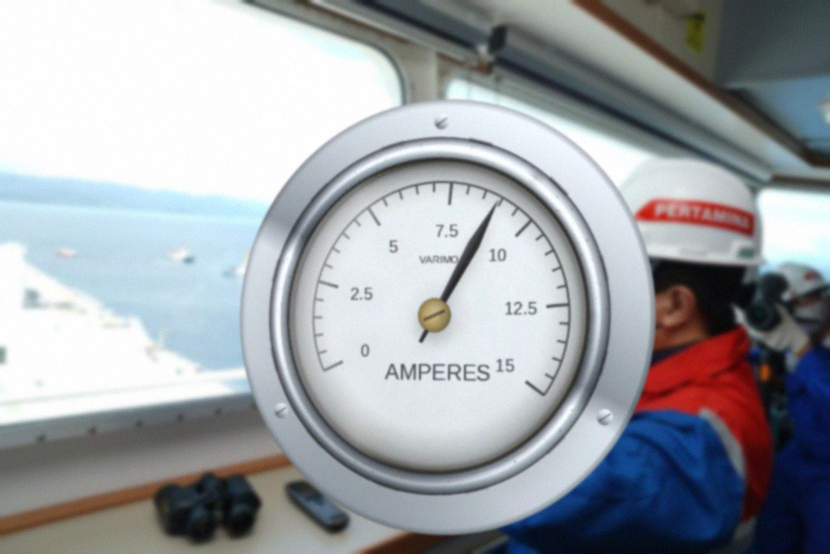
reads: 9A
